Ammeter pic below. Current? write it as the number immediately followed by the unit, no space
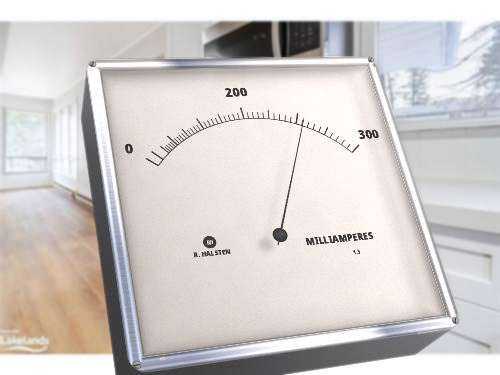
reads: 255mA
